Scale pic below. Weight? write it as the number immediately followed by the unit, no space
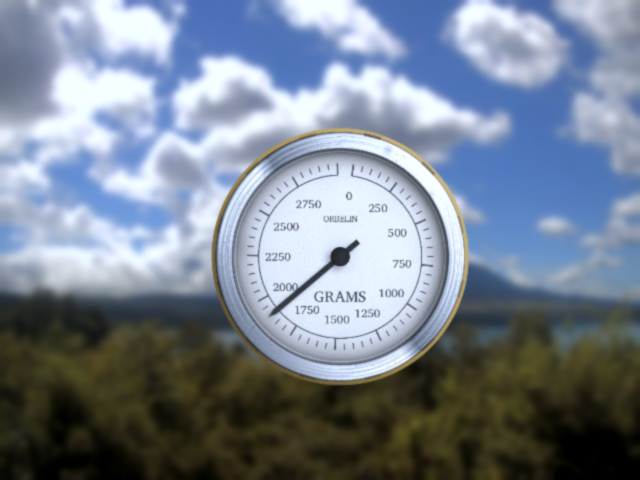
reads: 1900g
